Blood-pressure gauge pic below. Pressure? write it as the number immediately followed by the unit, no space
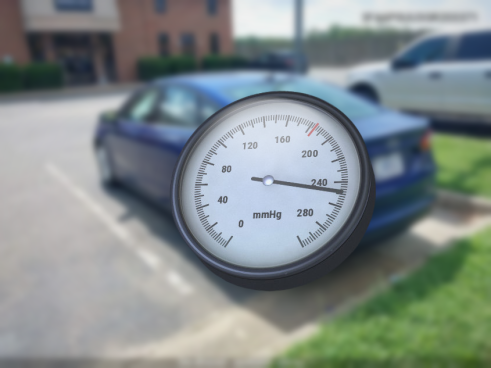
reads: 250mmHg
